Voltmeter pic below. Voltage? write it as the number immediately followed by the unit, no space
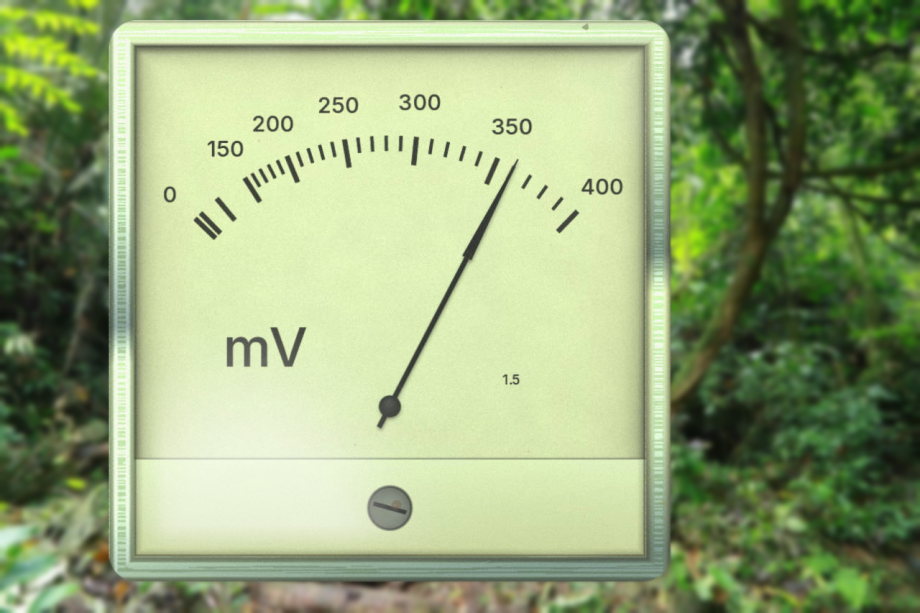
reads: 360mV
